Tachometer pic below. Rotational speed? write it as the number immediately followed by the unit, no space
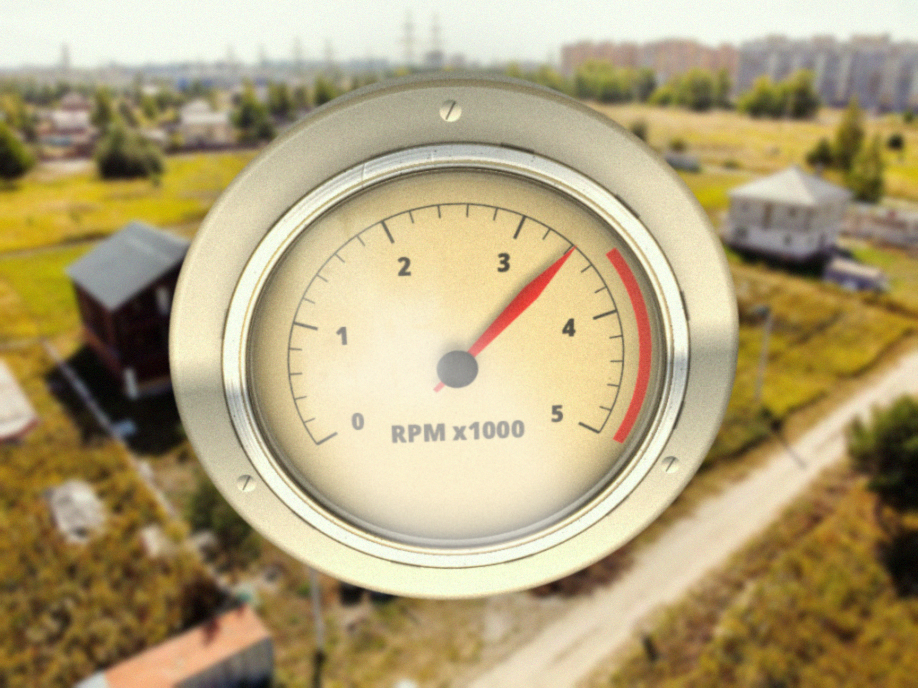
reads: 3400rpm
